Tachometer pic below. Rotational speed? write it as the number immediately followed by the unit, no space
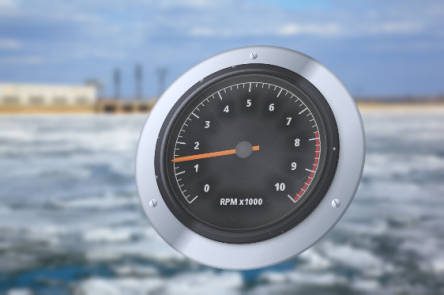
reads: 1400rpm
